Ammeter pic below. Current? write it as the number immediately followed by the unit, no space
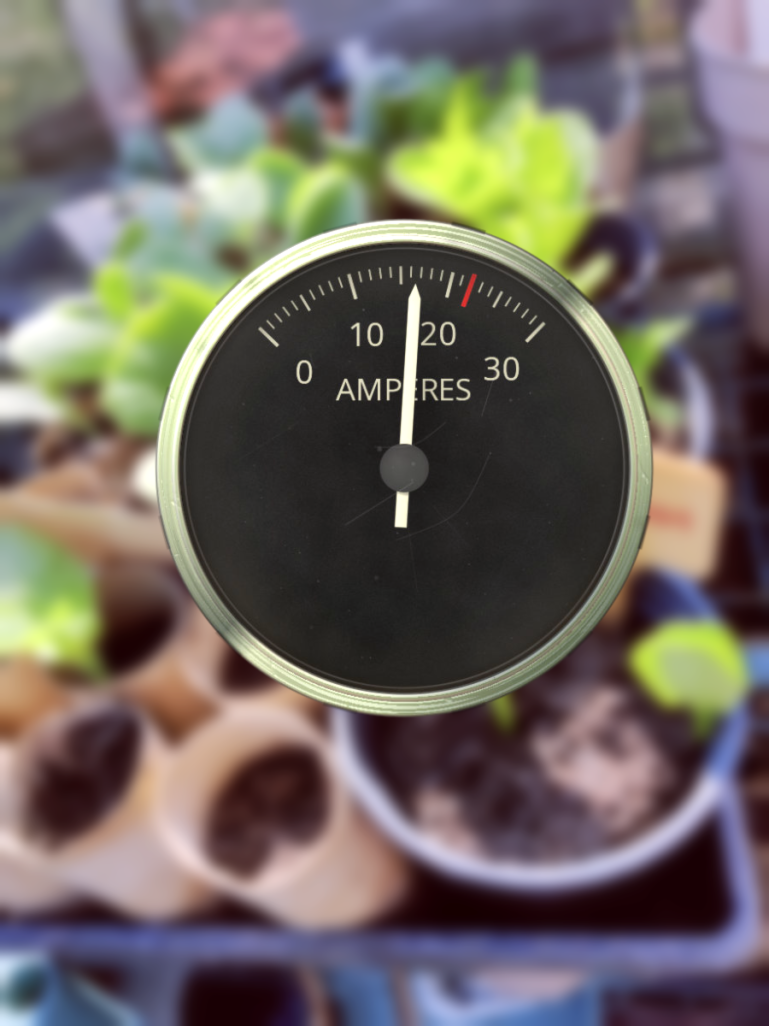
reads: 16.5A
